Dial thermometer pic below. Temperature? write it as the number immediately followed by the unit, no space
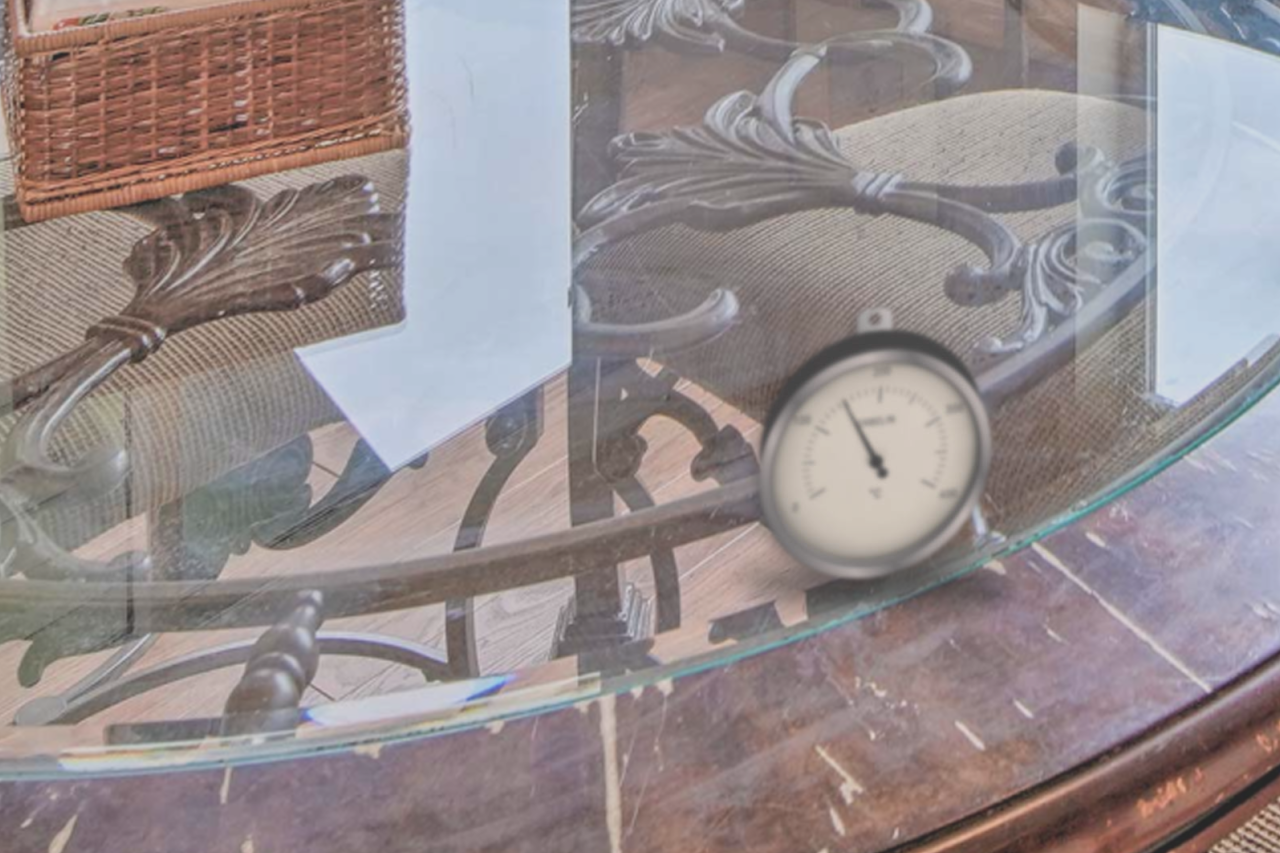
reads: 150°C
